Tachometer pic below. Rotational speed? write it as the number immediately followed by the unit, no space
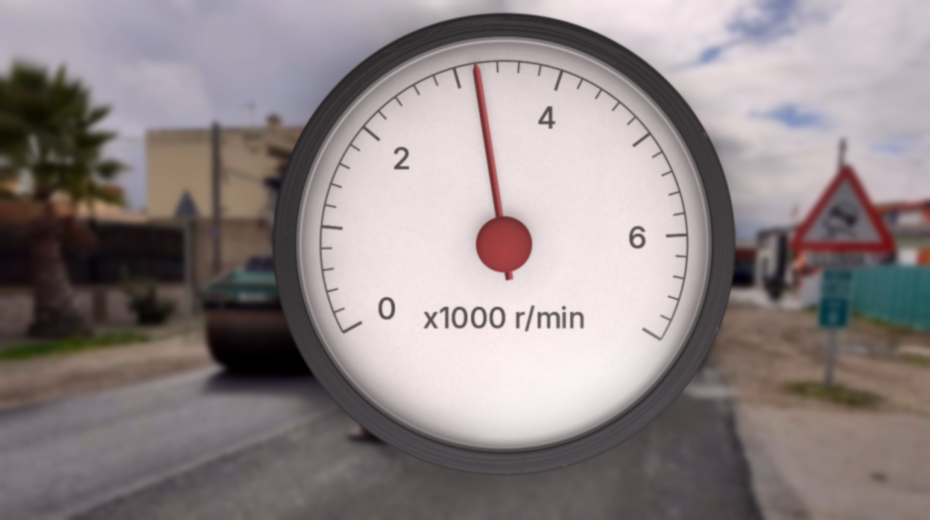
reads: 3200rpm
